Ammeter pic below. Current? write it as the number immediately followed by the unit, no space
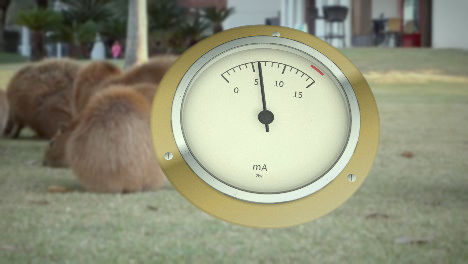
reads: 6mA
